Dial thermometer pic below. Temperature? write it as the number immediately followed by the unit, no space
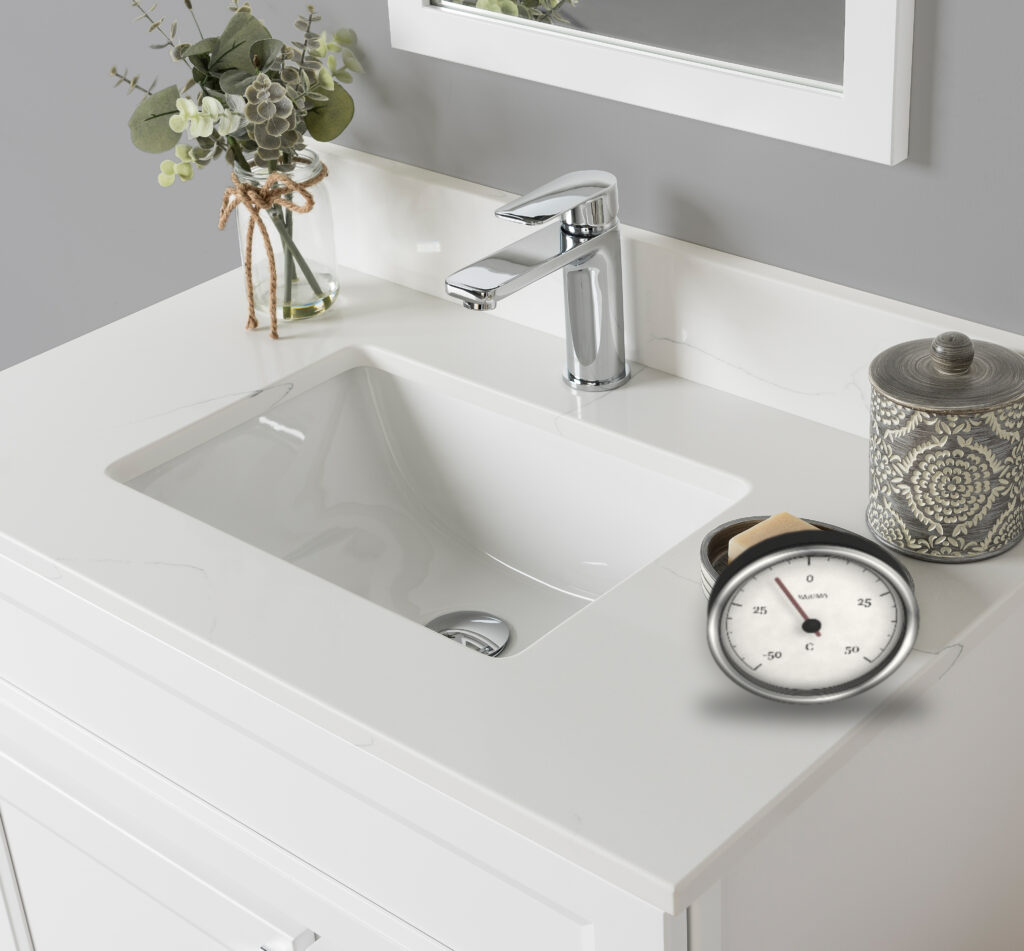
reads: -10°C
